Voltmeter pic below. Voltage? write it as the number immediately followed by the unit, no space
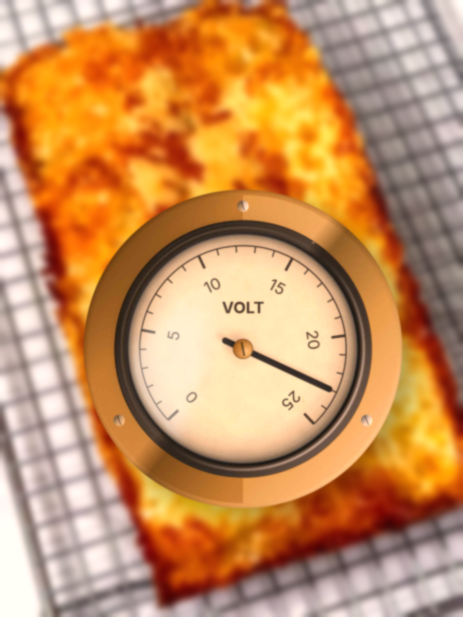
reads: 23V
